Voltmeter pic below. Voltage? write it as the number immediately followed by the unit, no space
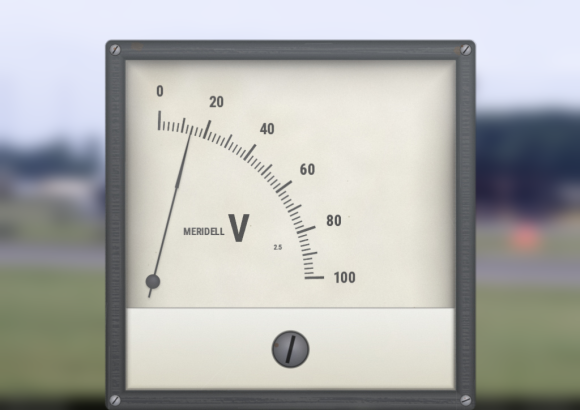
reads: 14V
